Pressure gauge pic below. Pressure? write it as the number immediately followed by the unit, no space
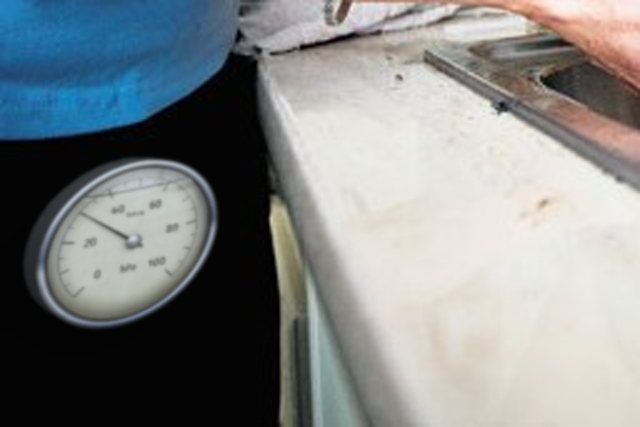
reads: 30kPa
